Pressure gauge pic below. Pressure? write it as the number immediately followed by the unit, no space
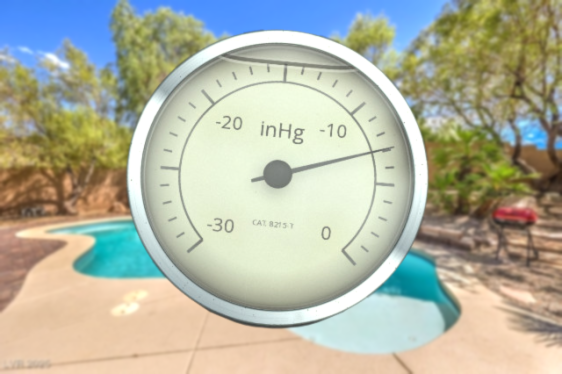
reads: -7inHg
